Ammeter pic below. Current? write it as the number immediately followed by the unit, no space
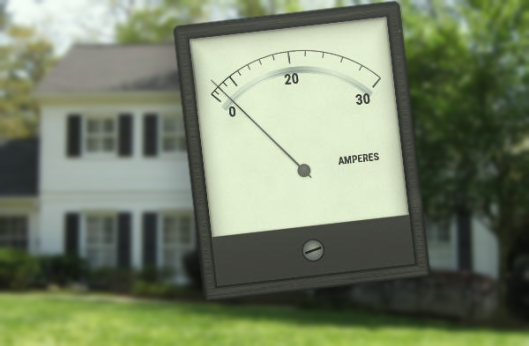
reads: 6A
